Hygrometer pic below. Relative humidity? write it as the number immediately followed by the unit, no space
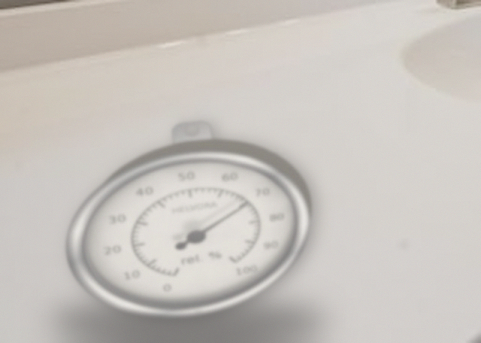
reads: 70%
